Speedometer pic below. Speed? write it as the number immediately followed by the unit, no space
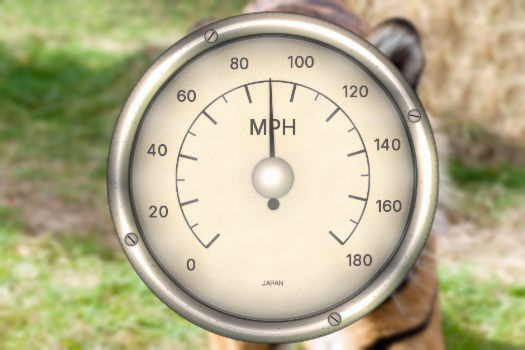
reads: 90mph
